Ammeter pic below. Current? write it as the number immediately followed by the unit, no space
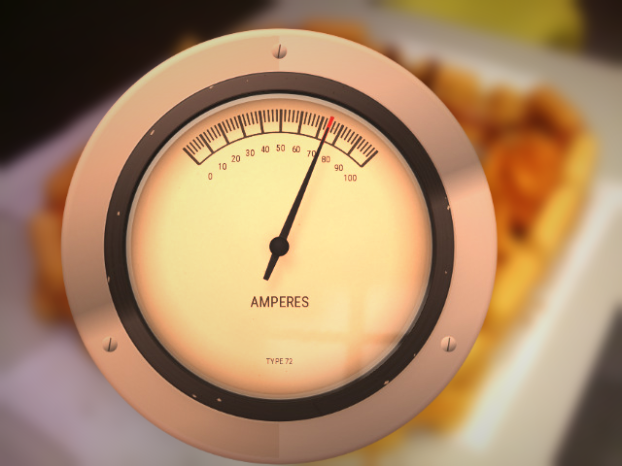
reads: 74A
